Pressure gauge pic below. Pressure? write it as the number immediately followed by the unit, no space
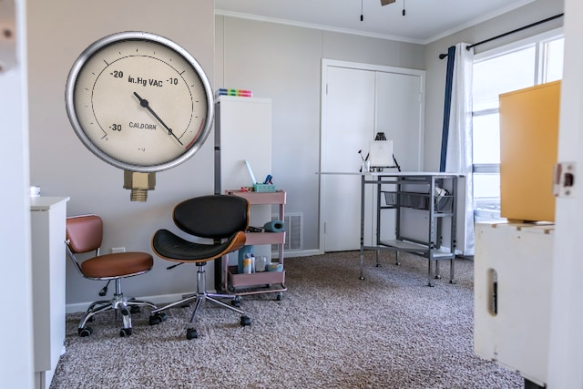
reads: 0inHg
